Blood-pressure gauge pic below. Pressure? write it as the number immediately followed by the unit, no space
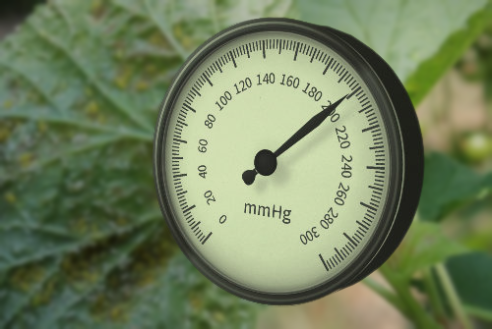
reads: 200mmHg
